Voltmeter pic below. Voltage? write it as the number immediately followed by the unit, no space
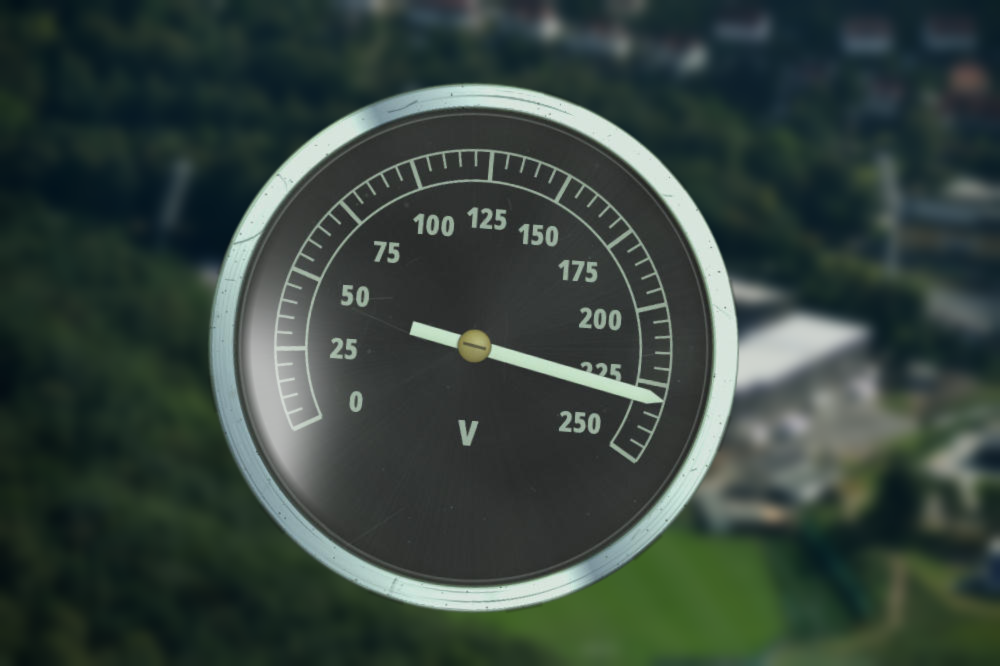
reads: 230V
